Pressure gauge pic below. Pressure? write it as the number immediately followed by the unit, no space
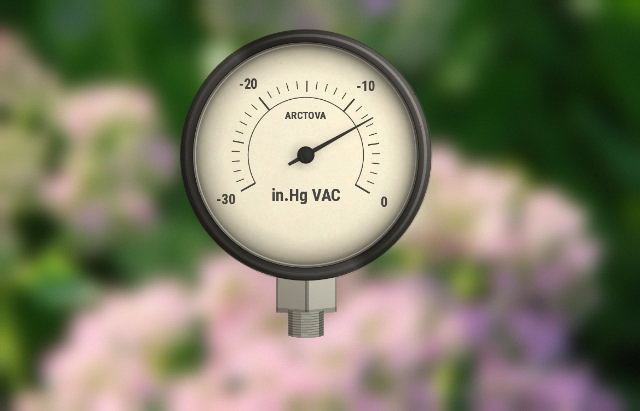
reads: -7.5inHg
